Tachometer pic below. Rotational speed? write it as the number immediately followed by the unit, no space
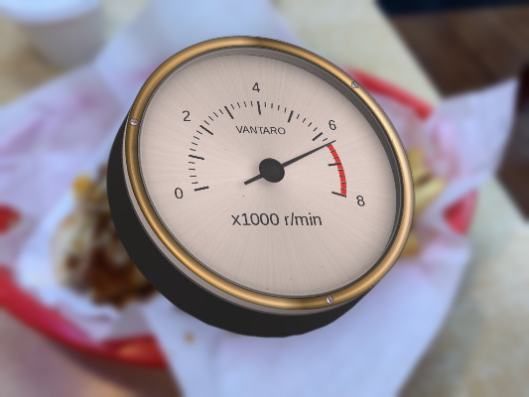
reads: 6400rpm
